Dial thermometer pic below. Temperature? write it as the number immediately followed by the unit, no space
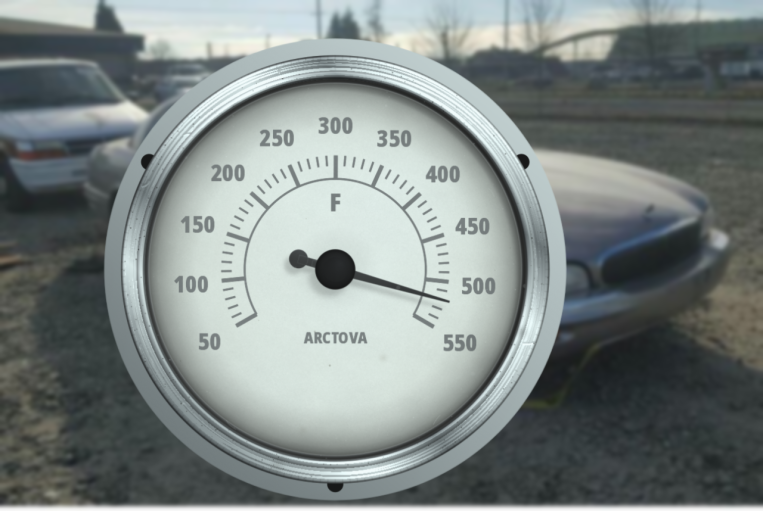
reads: 520°F
